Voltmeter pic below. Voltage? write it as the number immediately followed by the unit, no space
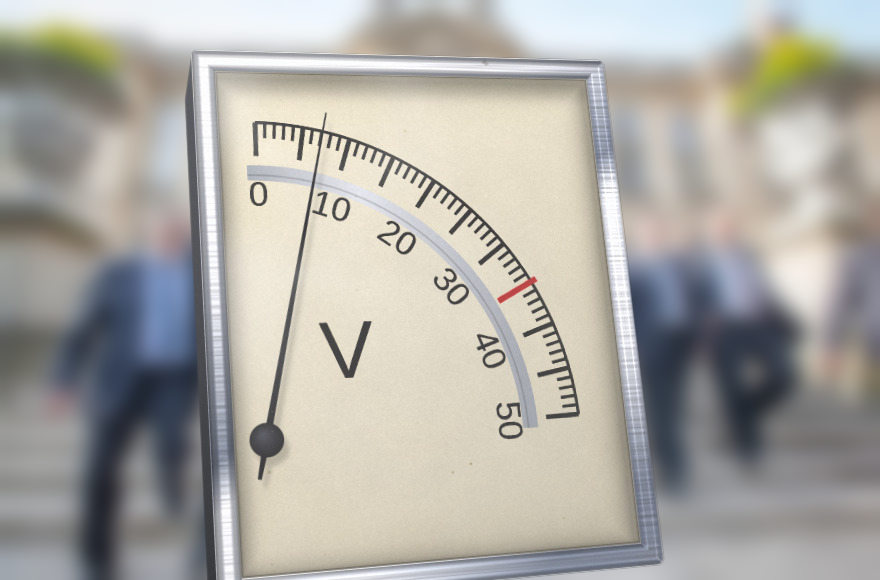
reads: 7V
